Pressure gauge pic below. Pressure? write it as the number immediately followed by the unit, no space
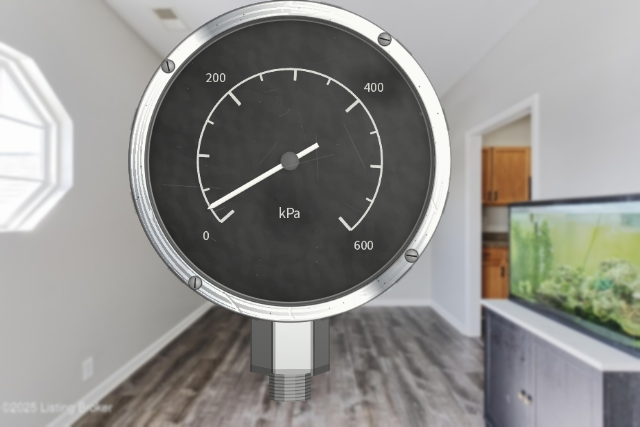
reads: 25kPa
